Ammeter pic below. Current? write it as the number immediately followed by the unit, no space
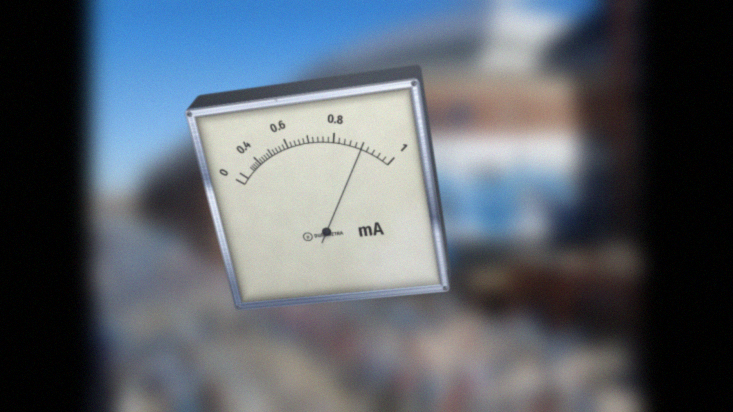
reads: 0.9mA
